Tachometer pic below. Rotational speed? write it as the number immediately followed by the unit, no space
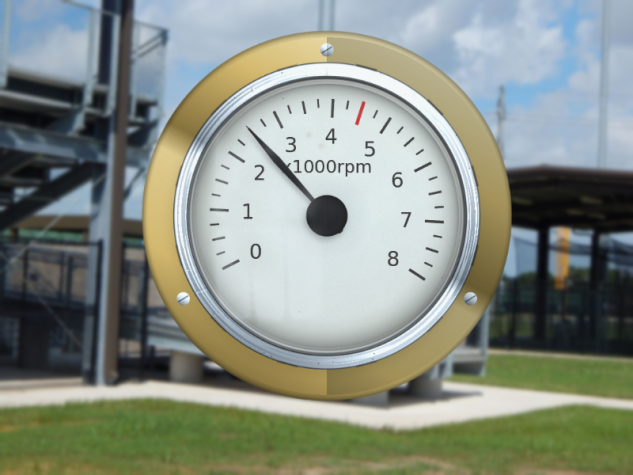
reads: 2500rpm
